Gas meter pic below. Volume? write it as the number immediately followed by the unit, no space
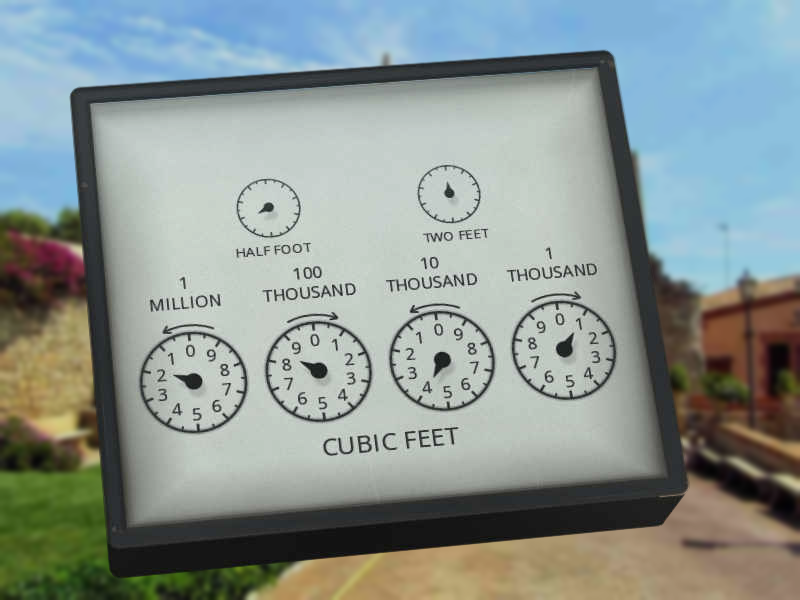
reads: 184100ft³
